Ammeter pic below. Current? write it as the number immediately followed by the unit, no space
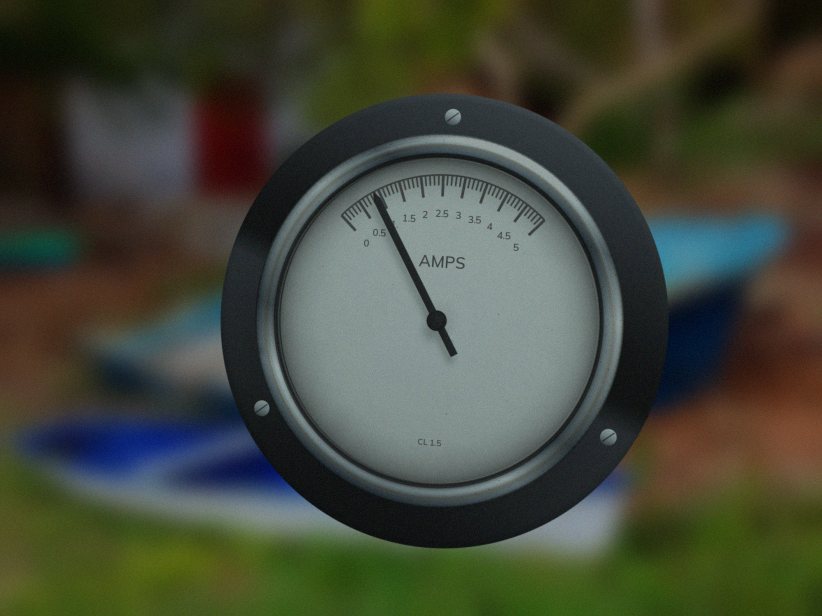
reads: 0.9A
